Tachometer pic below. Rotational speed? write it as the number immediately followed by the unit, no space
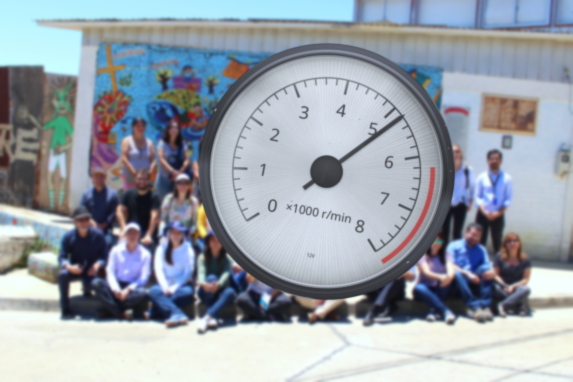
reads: 5200rpm
